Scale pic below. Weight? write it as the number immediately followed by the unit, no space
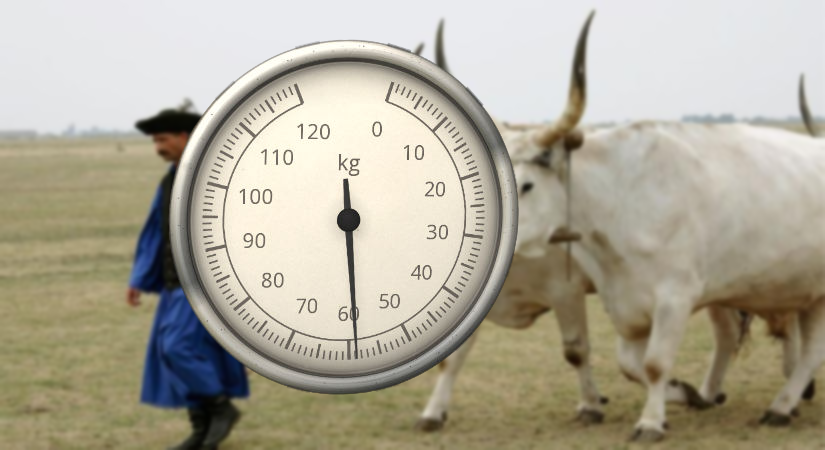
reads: 59kg
